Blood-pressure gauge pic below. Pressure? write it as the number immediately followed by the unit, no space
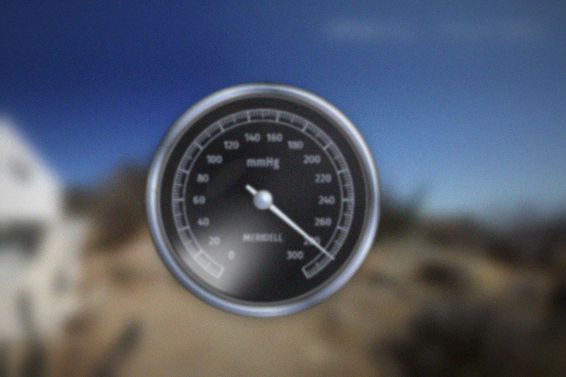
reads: 280mmHg
